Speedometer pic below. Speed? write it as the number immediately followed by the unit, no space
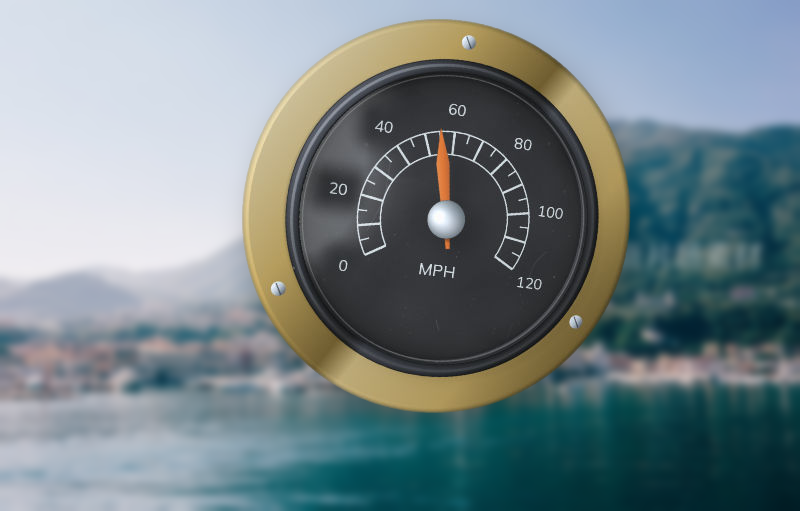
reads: 55mph
